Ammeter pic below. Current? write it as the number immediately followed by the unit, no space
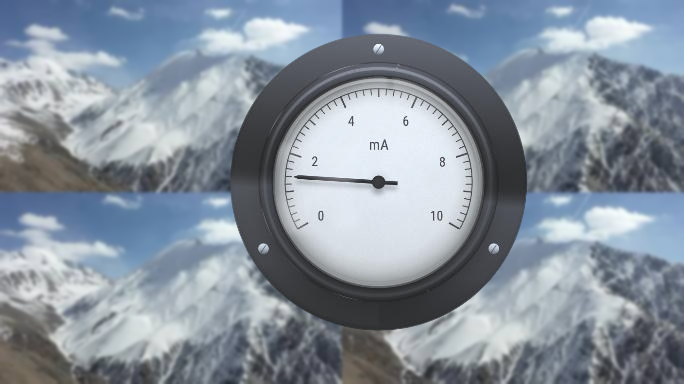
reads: 1.4mA
